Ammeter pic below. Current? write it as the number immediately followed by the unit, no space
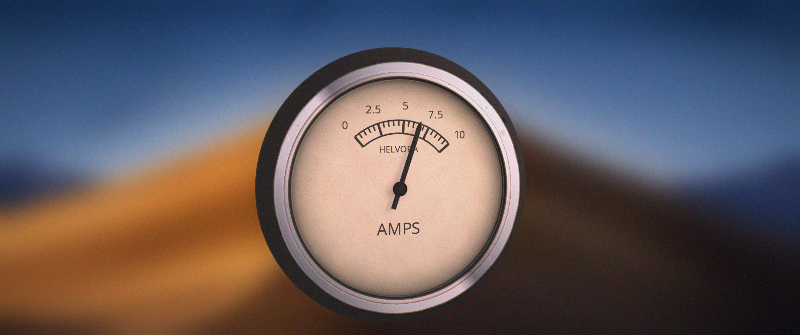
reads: 6.5A
